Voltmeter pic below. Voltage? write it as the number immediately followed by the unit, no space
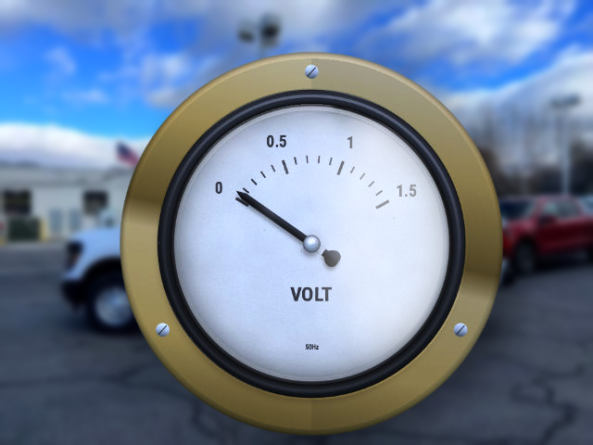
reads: 0.05V
